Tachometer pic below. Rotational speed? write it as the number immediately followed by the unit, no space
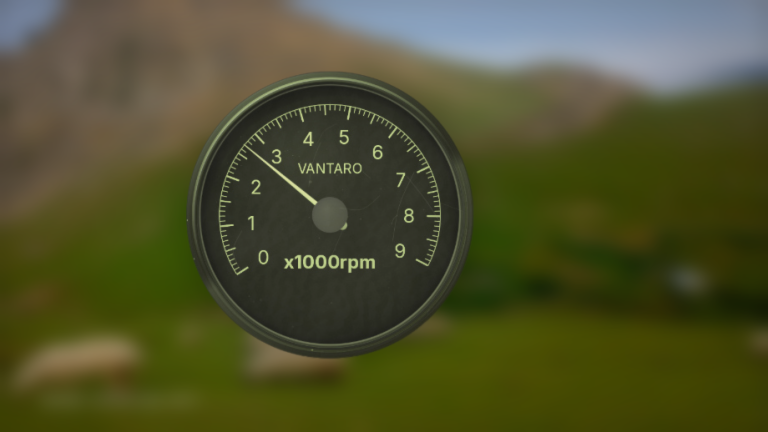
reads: 2700rpm
